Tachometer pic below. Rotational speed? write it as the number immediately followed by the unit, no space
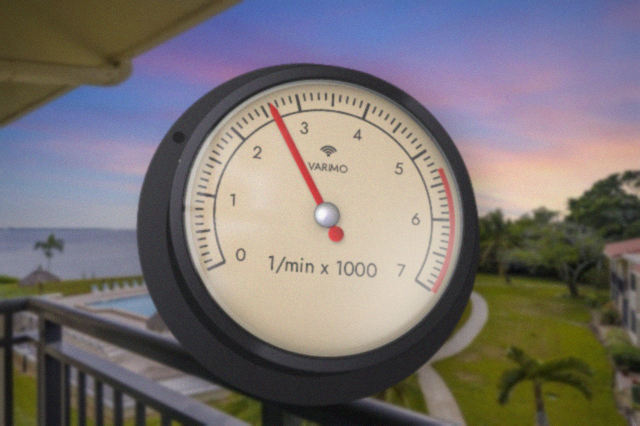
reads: 2600rpm
